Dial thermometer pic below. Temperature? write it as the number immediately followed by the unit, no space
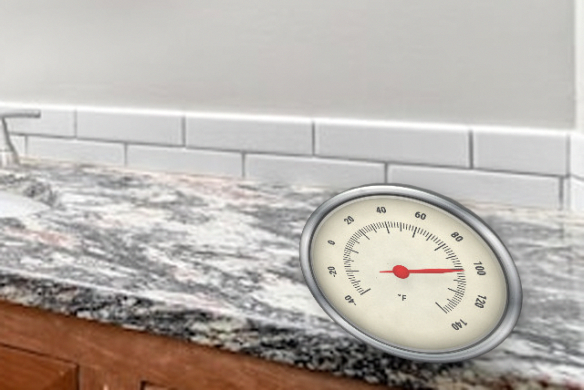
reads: 100°F
